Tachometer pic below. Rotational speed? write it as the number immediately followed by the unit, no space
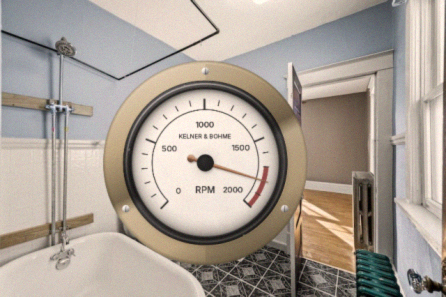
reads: 1800rpm
